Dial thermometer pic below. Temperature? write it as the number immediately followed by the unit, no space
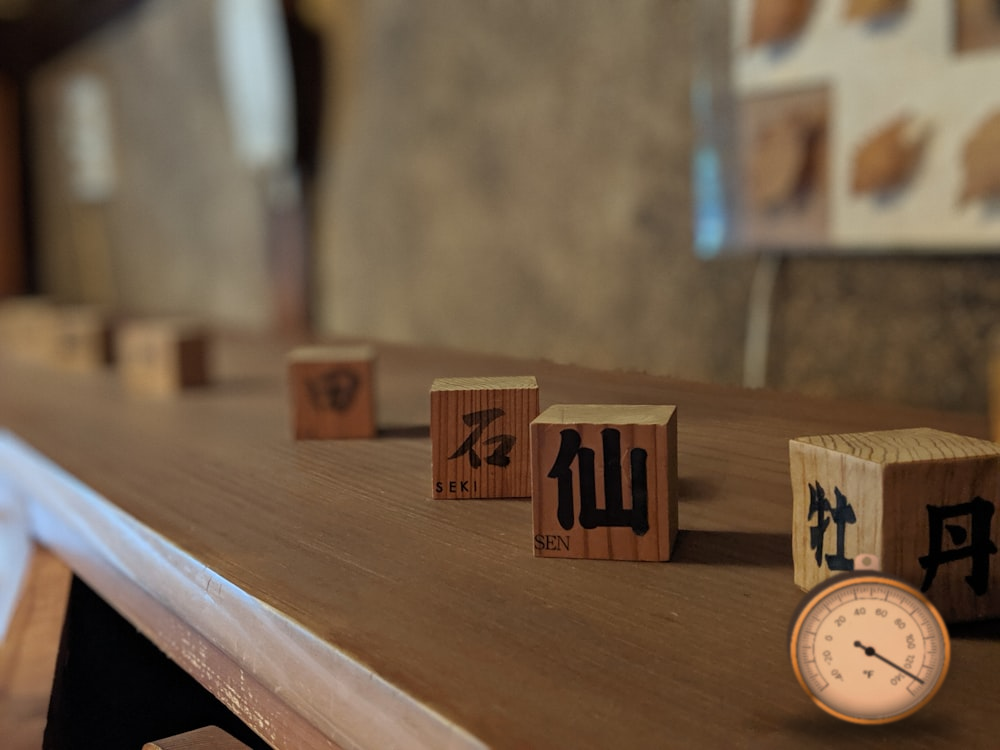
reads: 130°F
